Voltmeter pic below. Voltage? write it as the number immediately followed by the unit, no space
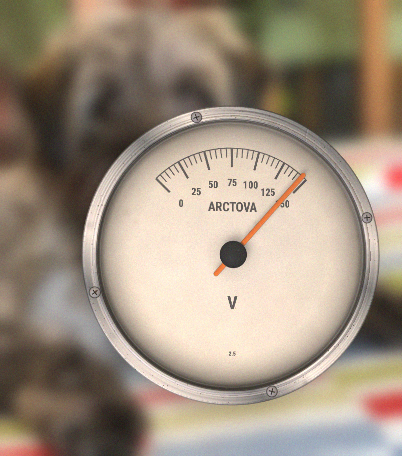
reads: 145V
